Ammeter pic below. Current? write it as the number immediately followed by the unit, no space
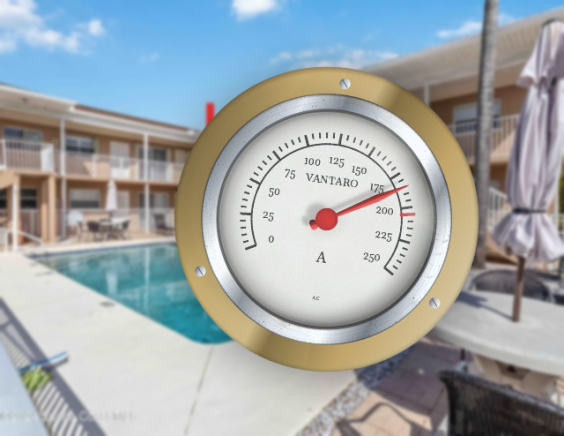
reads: 185A
